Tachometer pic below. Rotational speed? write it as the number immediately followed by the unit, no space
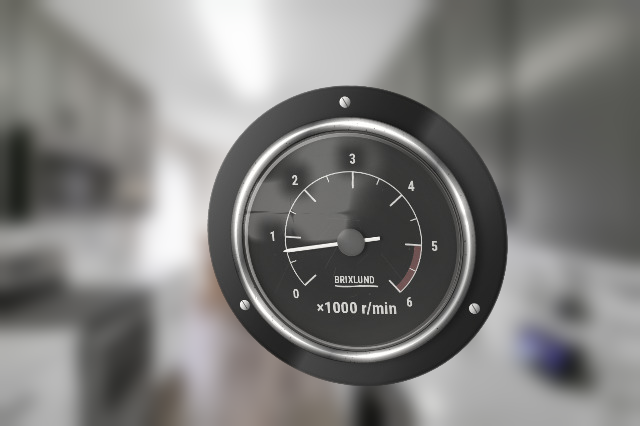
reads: 750rpm
